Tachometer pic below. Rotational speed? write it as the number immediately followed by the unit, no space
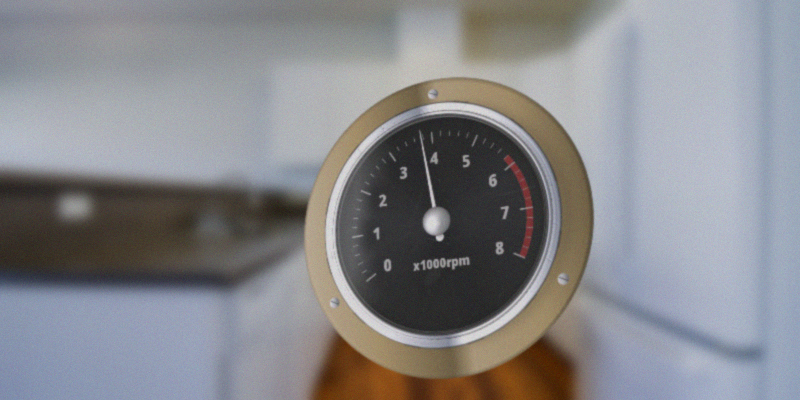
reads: 3800rpm
